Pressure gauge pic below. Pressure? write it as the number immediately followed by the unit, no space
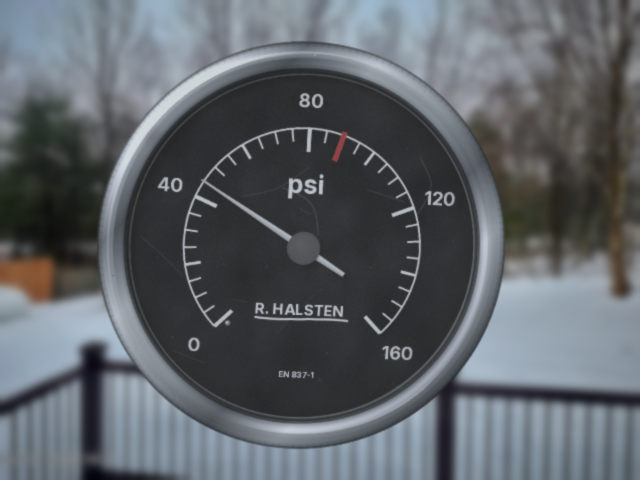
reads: 45psi
